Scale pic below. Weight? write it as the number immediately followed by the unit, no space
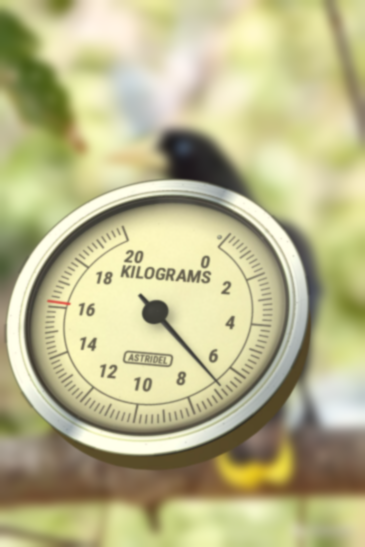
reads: 6.8kg
